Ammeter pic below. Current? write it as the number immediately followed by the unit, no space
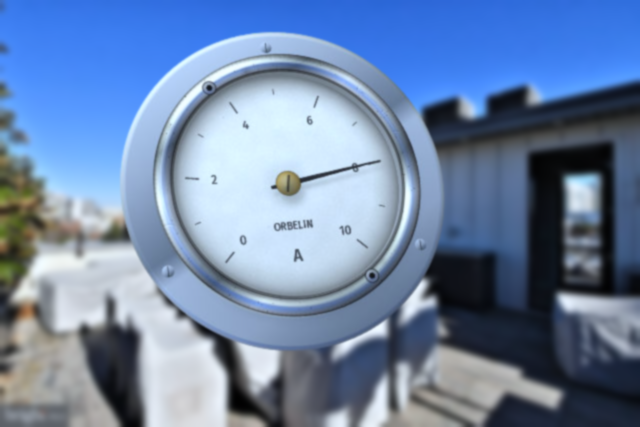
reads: 8A
